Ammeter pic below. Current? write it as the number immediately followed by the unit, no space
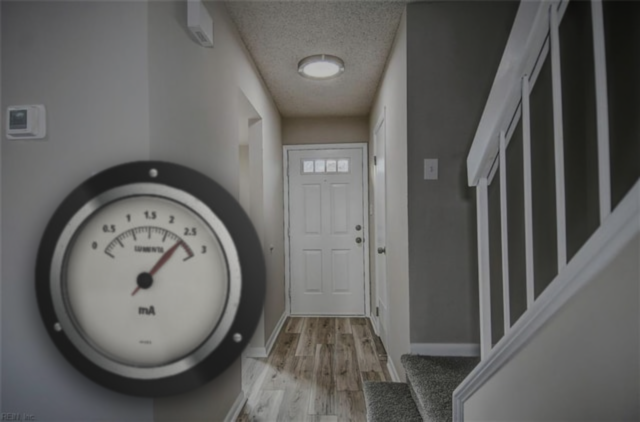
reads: 2.5mA
